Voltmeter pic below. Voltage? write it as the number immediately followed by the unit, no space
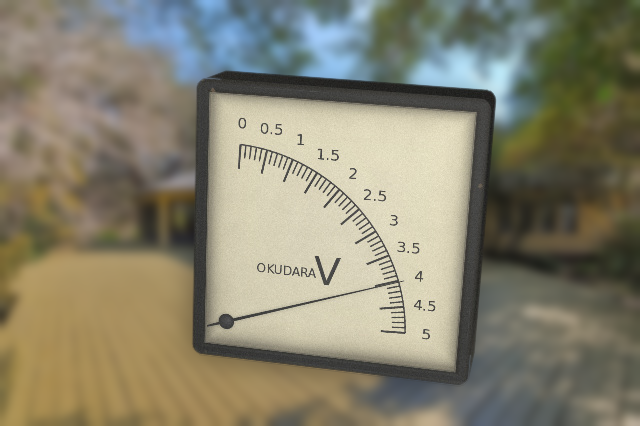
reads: 4V
